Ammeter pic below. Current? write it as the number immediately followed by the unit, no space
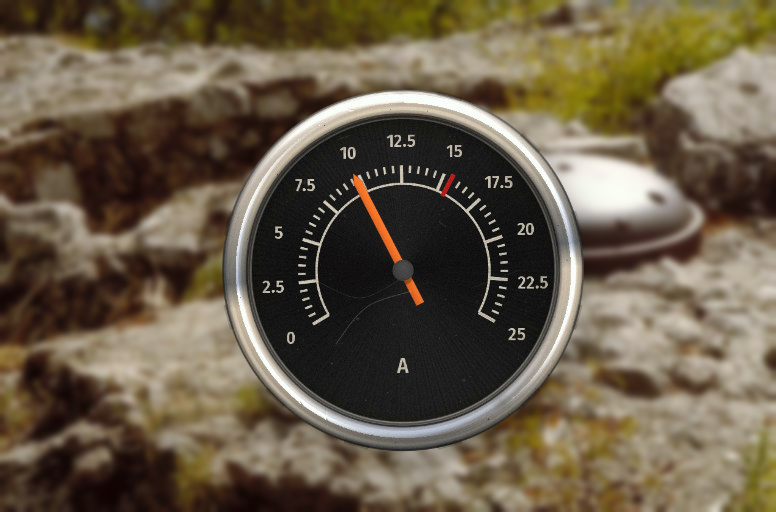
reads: 9.75A
